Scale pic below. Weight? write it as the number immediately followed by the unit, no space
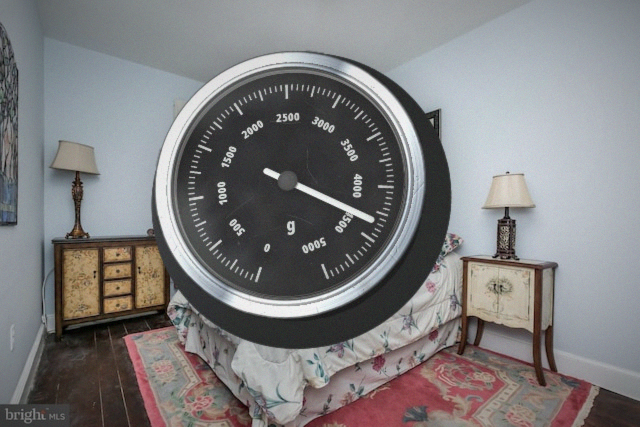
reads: 4350g
